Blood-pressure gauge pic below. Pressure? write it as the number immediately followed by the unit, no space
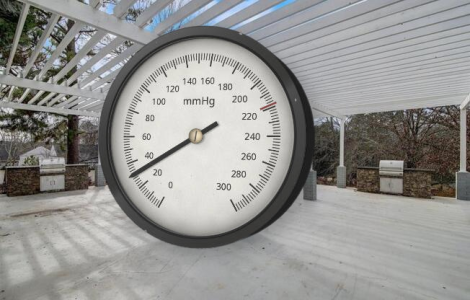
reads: 30mmHg
